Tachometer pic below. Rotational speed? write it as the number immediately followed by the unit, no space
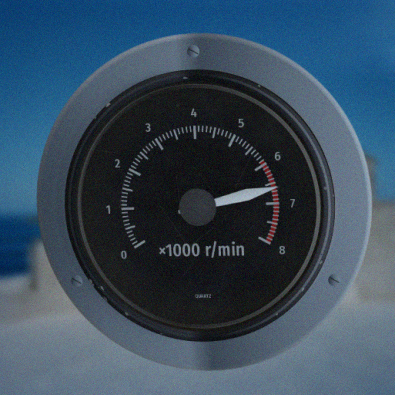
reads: 6600rpm
